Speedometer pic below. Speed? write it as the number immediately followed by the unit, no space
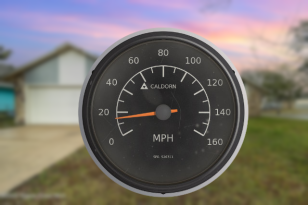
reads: 15mph
